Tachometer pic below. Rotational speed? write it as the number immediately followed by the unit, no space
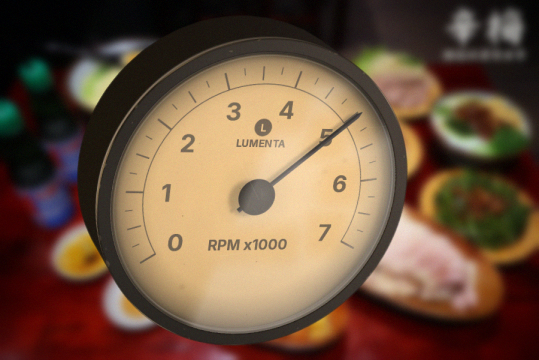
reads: 5000rpm
